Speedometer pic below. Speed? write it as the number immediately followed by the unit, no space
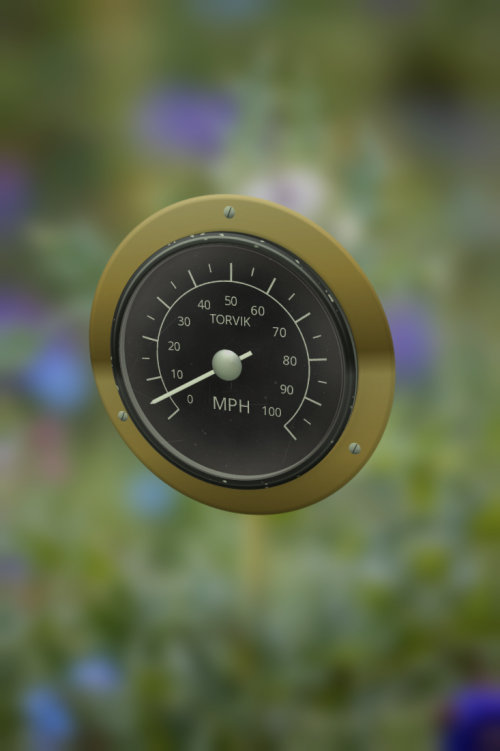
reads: 5mph
